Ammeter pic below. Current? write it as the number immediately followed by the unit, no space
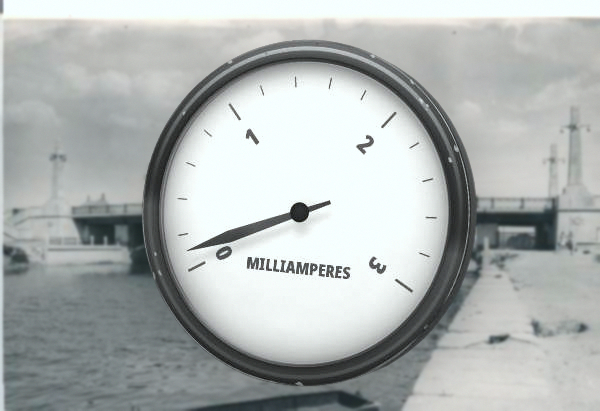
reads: 0.1mA
